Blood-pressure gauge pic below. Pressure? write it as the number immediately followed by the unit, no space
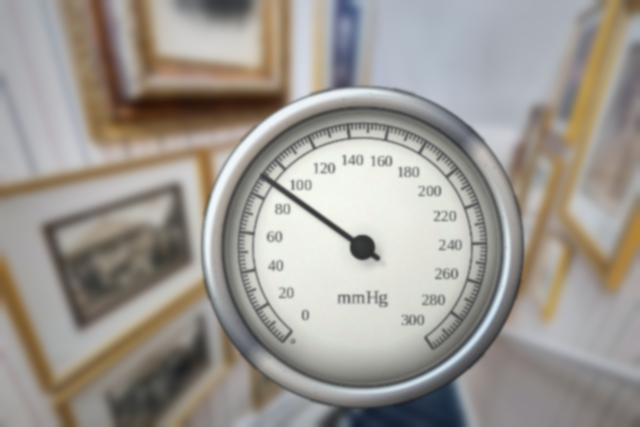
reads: 90mmHg
